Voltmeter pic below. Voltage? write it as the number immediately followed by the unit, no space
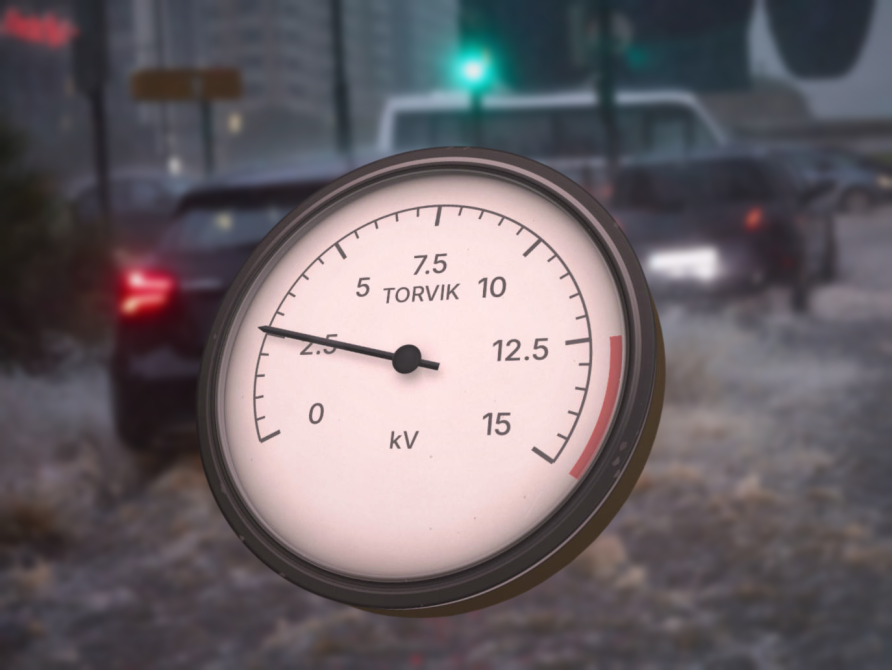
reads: 2.5kV
